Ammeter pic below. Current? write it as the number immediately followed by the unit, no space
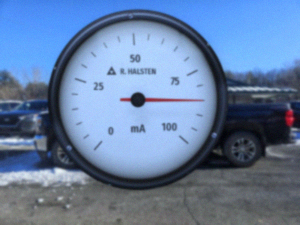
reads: 85mA
